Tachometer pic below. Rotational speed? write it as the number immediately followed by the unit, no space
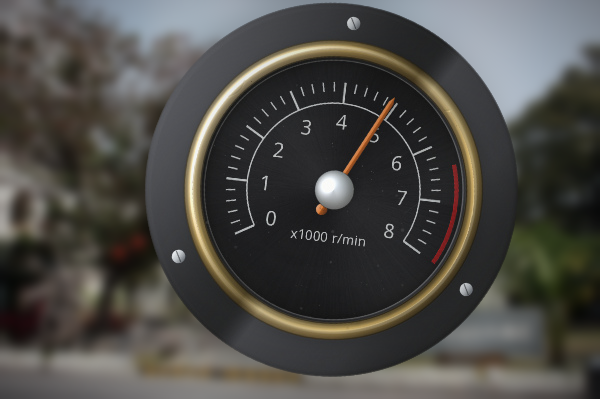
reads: 4900rpm
